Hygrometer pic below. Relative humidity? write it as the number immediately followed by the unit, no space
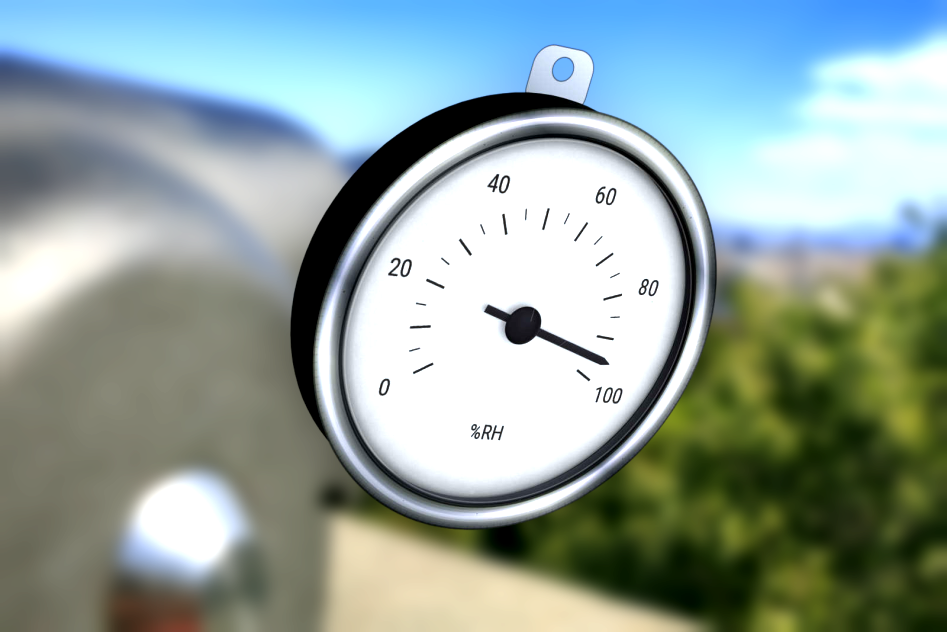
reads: 95%
